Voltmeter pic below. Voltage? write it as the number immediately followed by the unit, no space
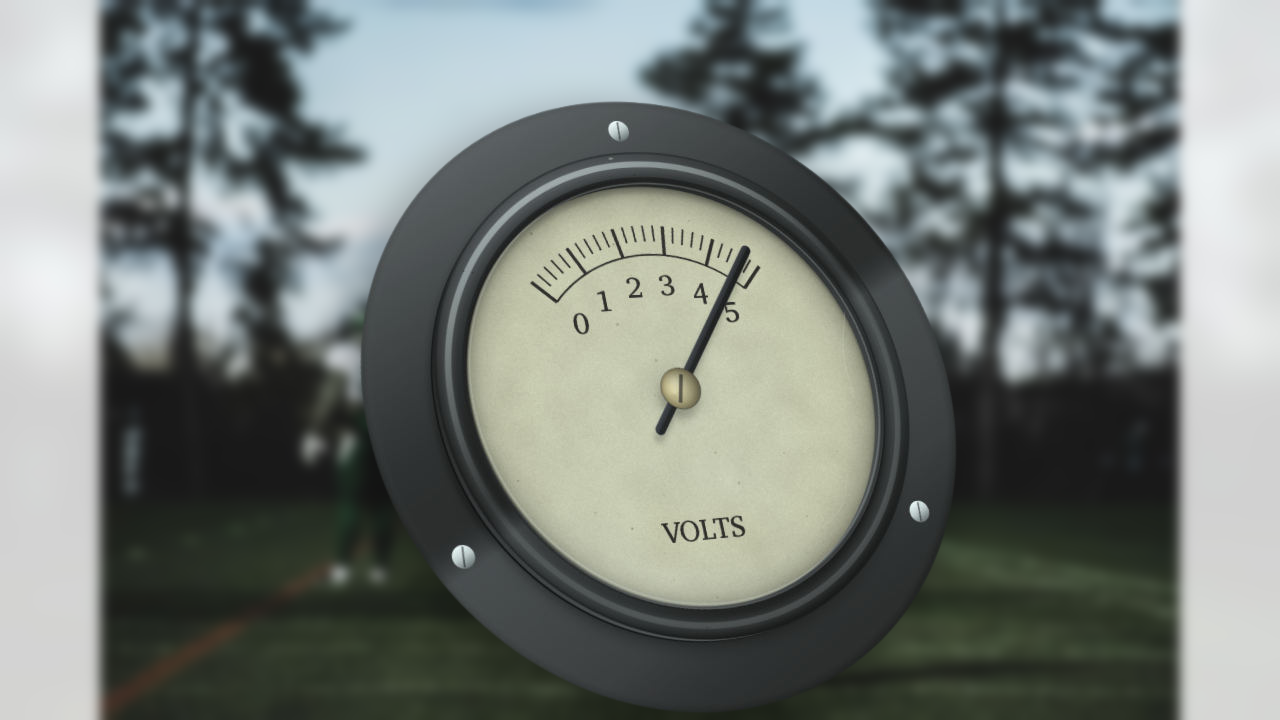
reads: 4.6V
